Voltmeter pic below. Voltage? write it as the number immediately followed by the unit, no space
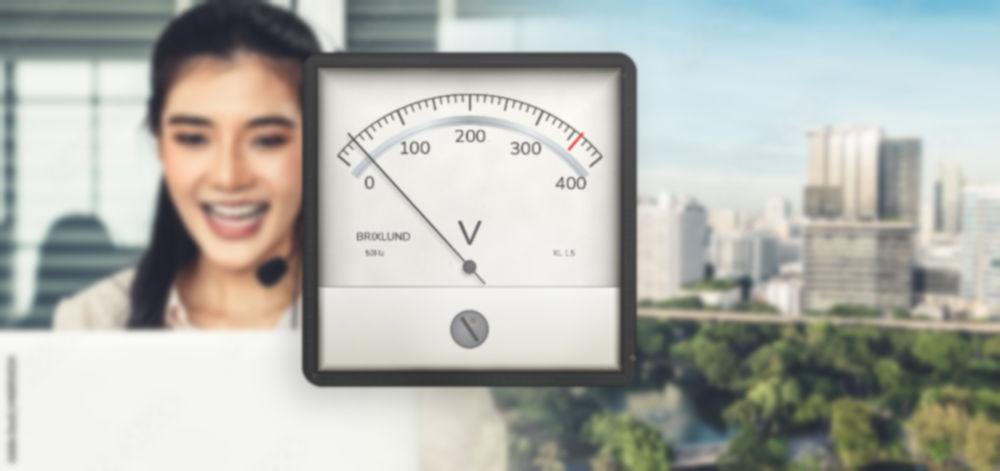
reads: 30V
